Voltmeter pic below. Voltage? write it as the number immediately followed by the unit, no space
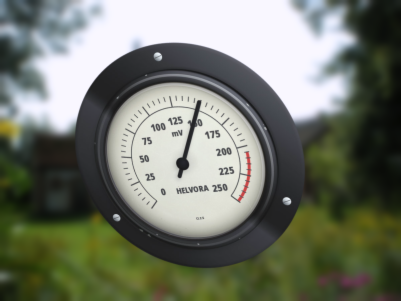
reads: 150mV
